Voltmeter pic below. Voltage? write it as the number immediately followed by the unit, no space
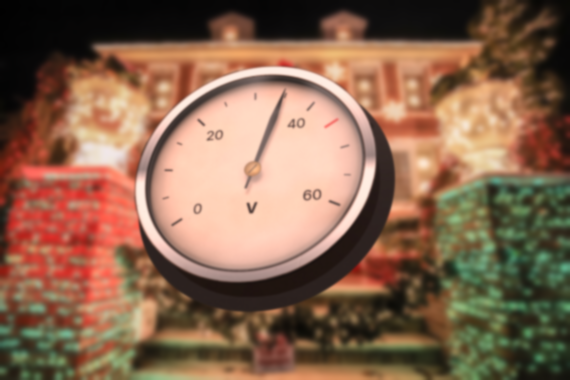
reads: 35V
